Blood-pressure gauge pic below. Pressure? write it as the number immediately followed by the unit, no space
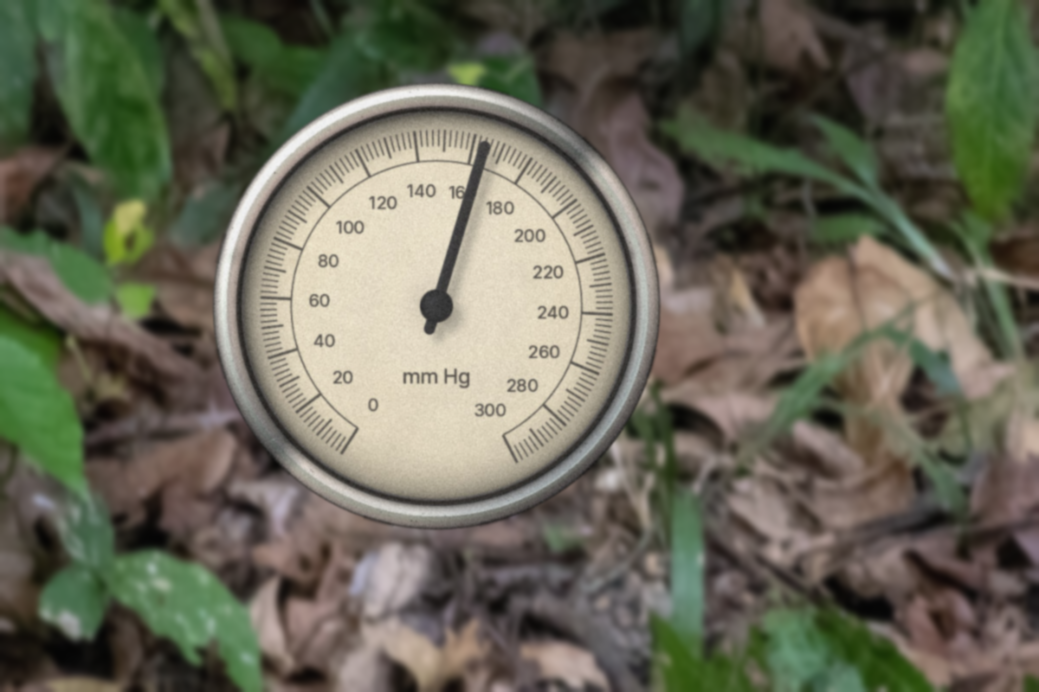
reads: 164mmHg
